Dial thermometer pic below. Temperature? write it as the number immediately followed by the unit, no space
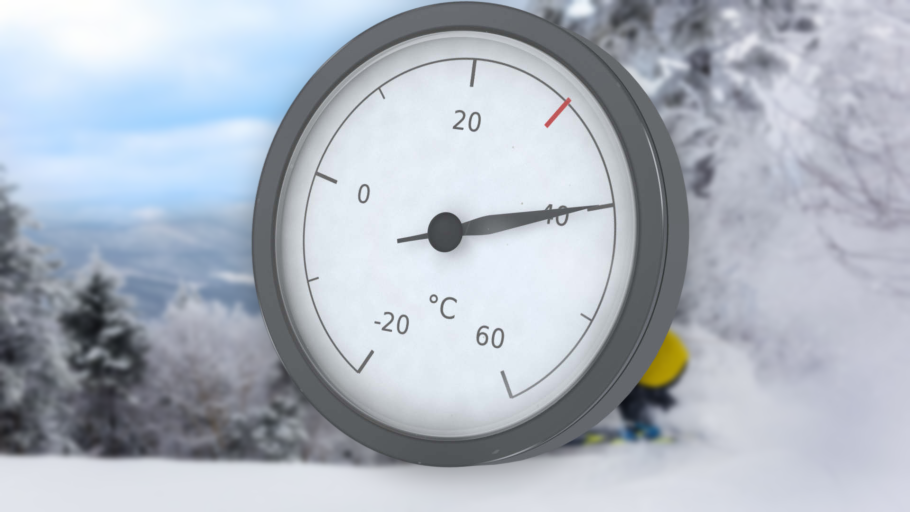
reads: 40°C
